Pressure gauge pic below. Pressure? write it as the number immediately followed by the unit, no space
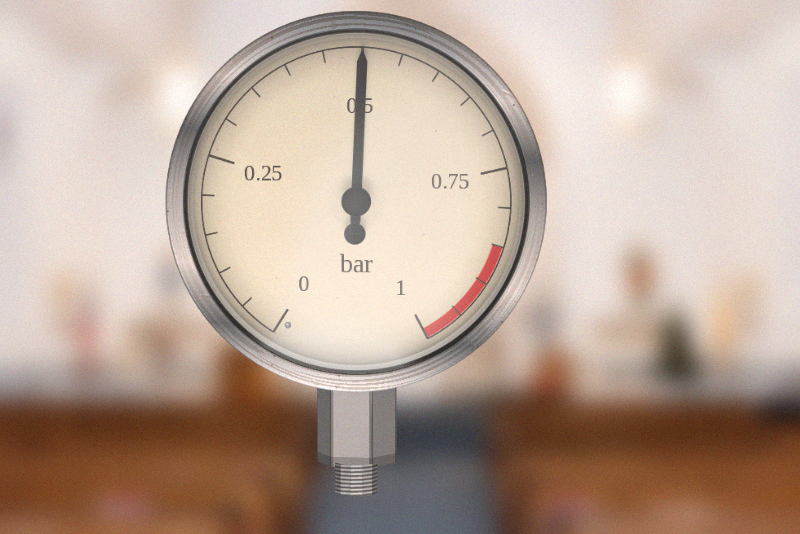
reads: 0.5bar
